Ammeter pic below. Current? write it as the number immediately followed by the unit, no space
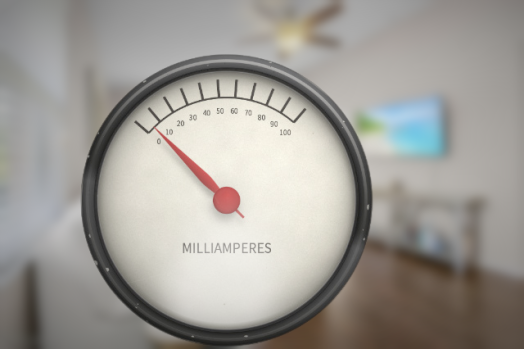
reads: 5mA
